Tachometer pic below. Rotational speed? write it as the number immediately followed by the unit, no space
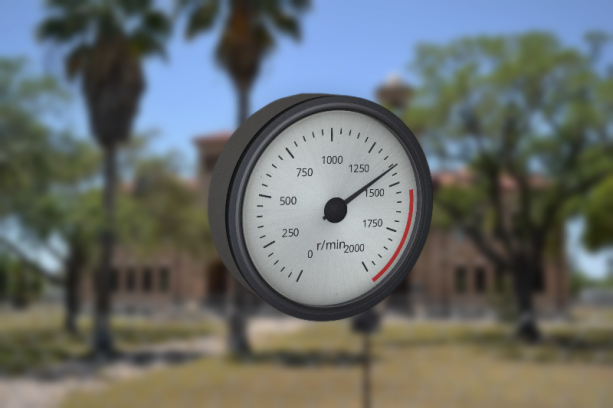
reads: 1400rpm
